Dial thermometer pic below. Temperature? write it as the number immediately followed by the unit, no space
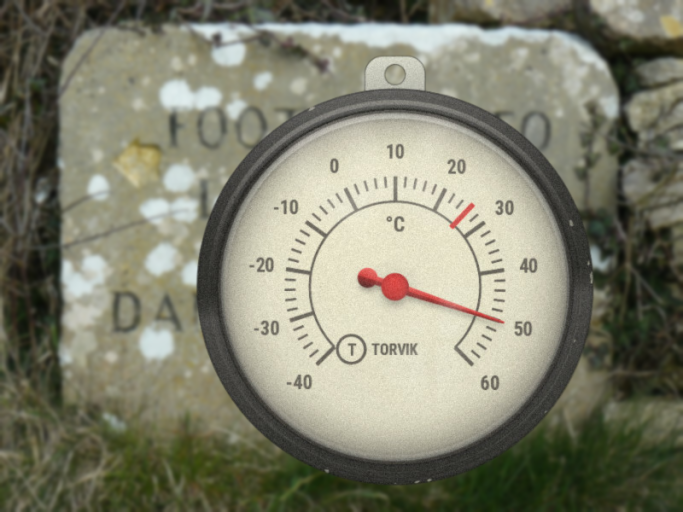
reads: 50°C
